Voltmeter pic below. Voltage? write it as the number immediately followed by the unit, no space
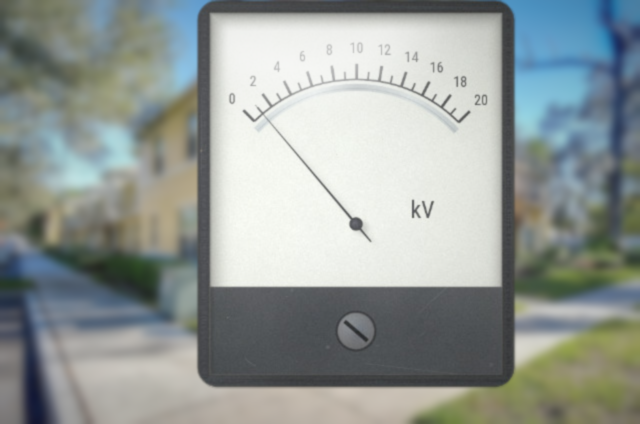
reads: 1kV
